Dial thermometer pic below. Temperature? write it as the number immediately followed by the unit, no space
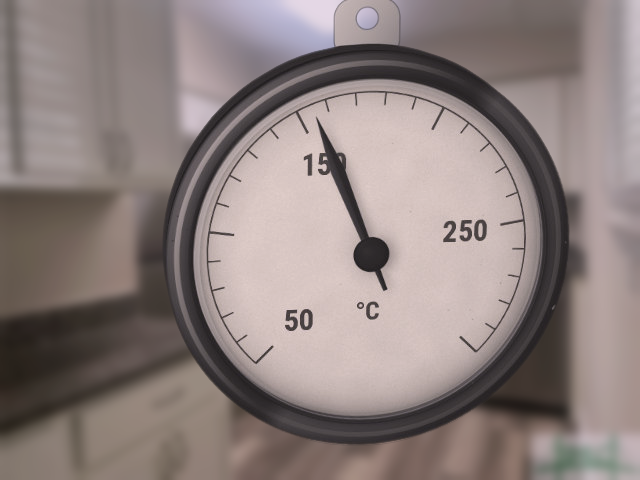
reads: 155°C
